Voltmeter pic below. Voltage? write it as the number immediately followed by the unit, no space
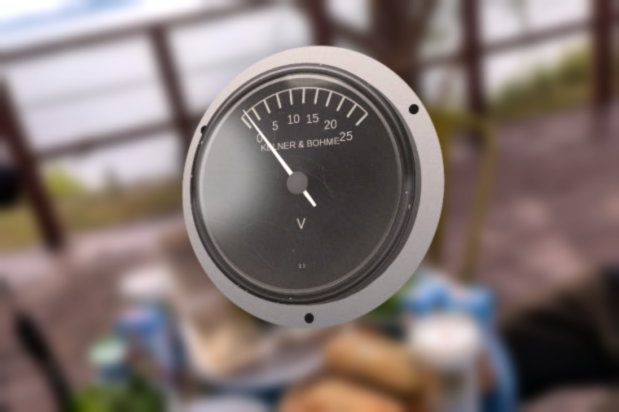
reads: 1.25V
